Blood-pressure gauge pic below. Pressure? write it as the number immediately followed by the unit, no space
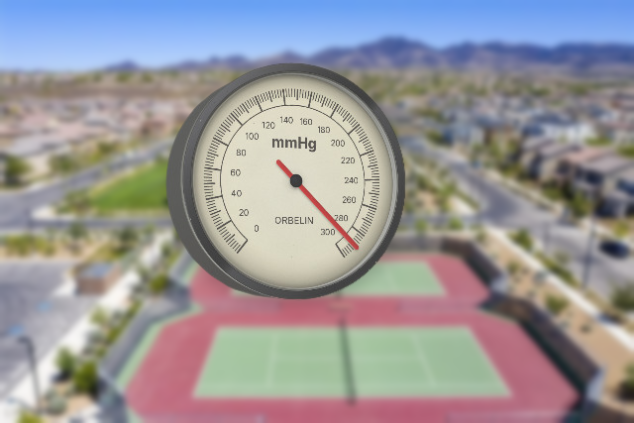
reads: 290mmHg
